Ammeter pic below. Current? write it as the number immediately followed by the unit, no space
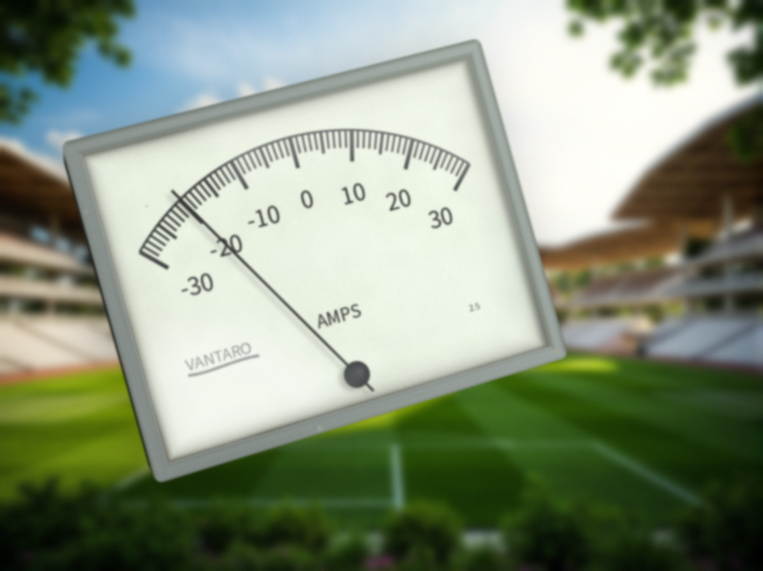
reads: -20A
